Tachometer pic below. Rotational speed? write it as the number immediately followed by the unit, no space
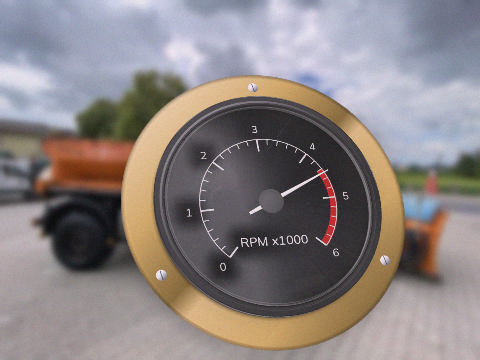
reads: 4500rpm
